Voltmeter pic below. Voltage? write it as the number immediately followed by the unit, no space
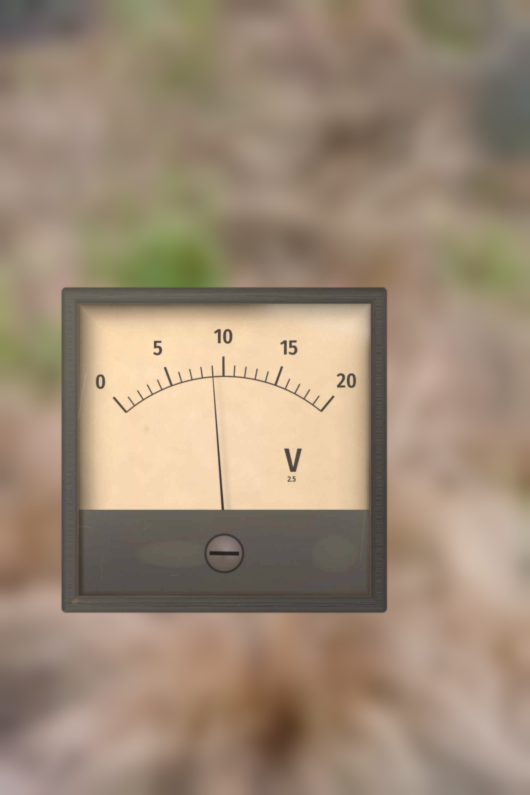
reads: 9V
